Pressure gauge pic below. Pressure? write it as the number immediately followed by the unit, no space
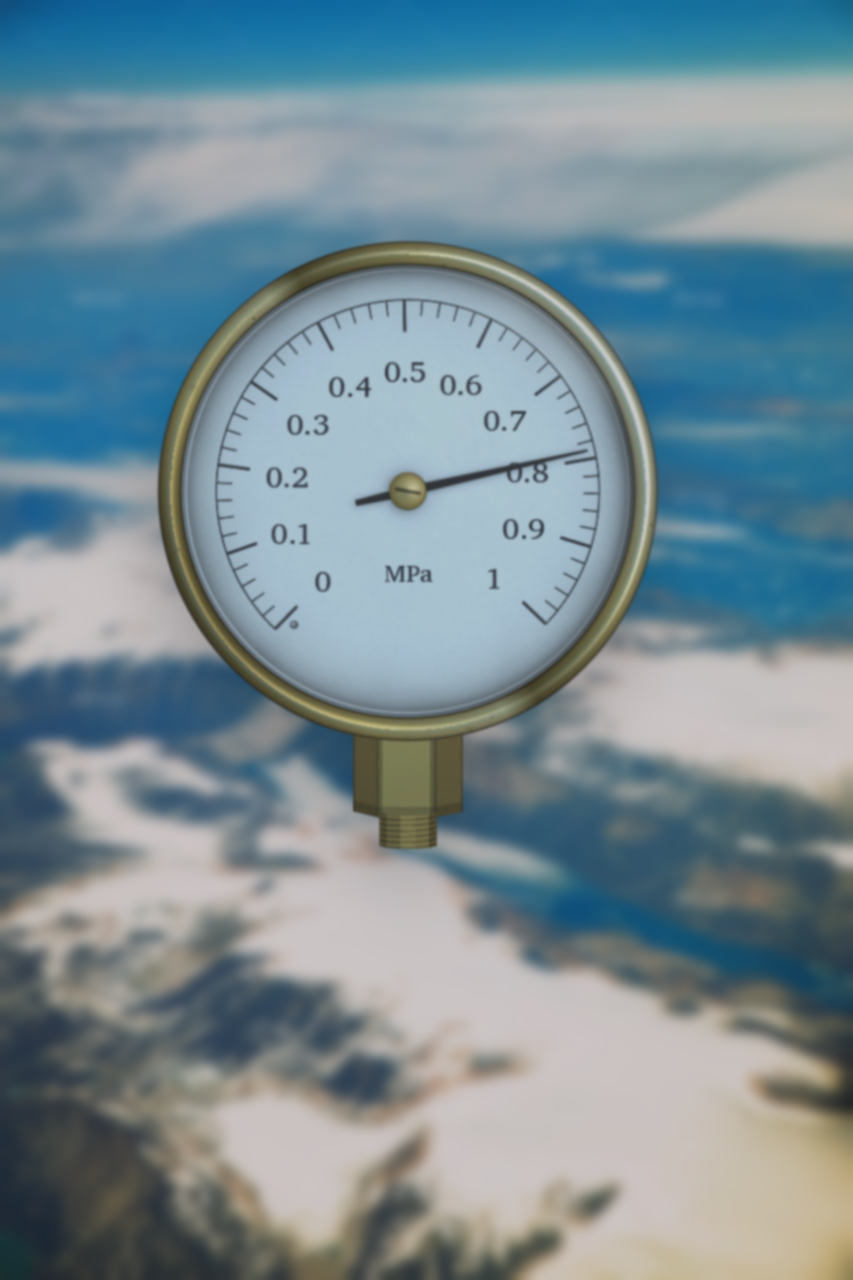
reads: 0.79MPa
